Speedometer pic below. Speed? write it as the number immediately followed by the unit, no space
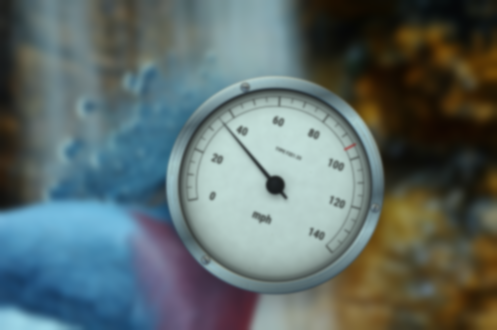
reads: 35mph
